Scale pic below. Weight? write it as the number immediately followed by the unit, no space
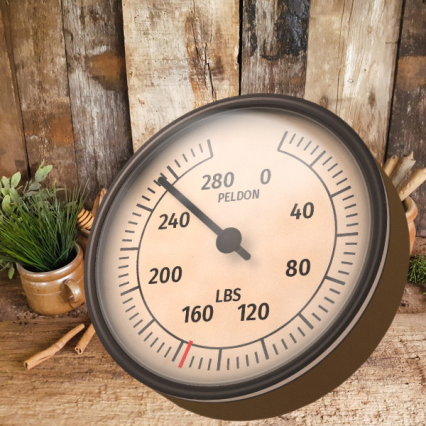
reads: 254lb
